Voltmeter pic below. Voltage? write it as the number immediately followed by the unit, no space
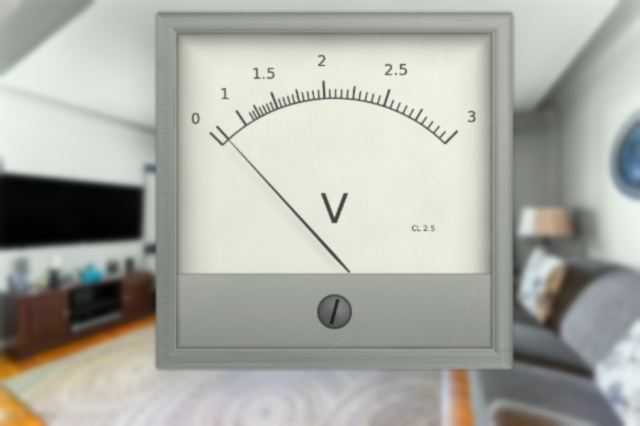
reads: 0.5V
